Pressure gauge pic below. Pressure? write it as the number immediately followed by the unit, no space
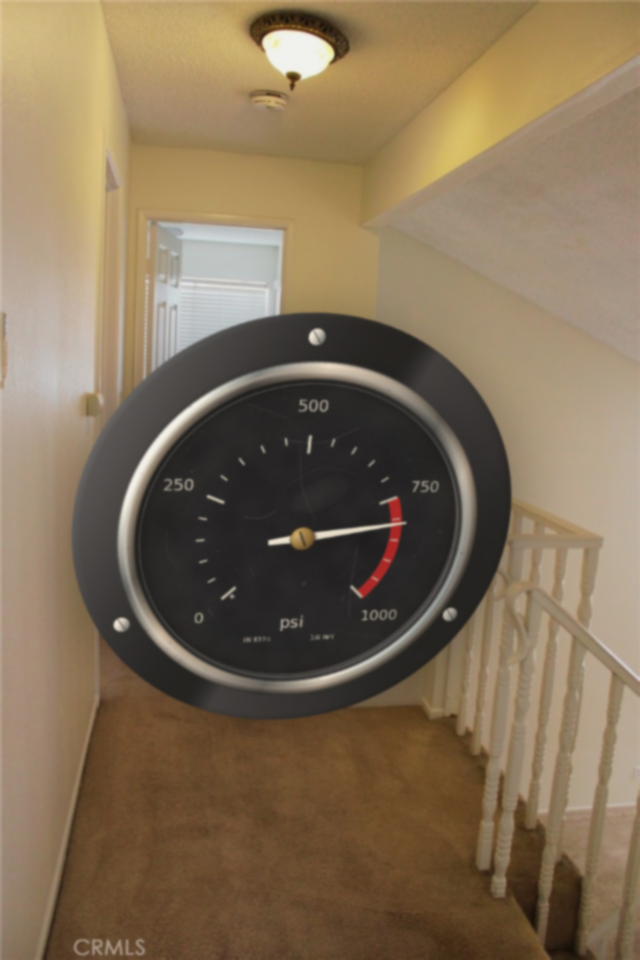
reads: 800psi
